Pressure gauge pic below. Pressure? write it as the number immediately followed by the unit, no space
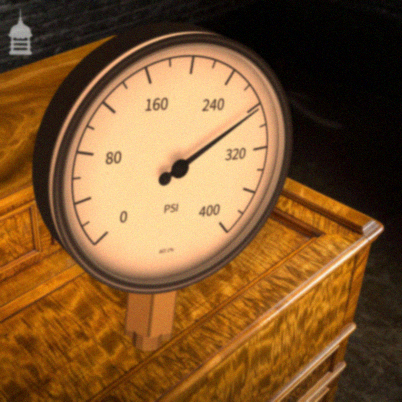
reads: 280psi
